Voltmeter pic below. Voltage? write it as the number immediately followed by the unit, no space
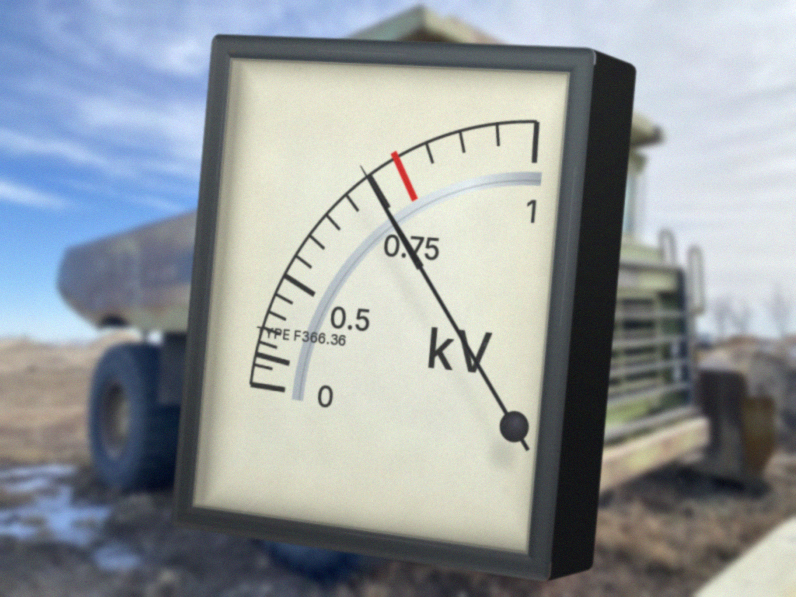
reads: 0.75kV
